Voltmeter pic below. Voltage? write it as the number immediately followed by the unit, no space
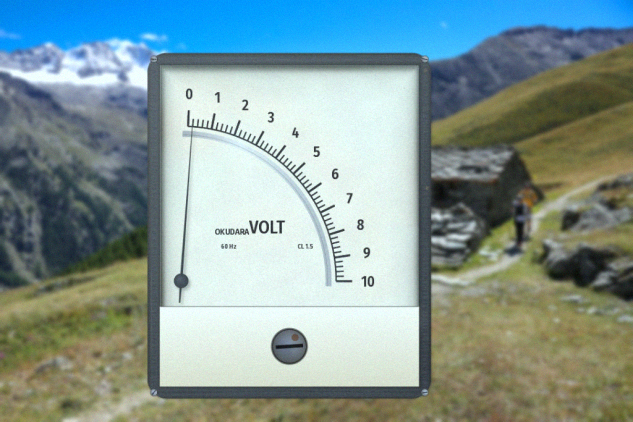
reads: 0.2V
